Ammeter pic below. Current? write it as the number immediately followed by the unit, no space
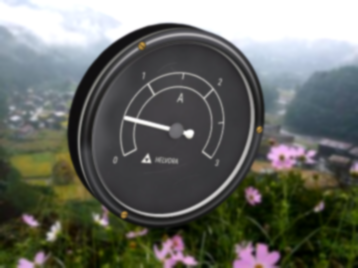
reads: 0.5A
